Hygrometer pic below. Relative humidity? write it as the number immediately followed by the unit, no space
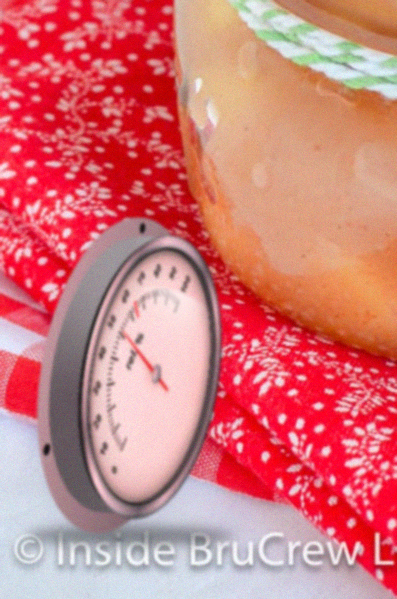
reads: 50%
